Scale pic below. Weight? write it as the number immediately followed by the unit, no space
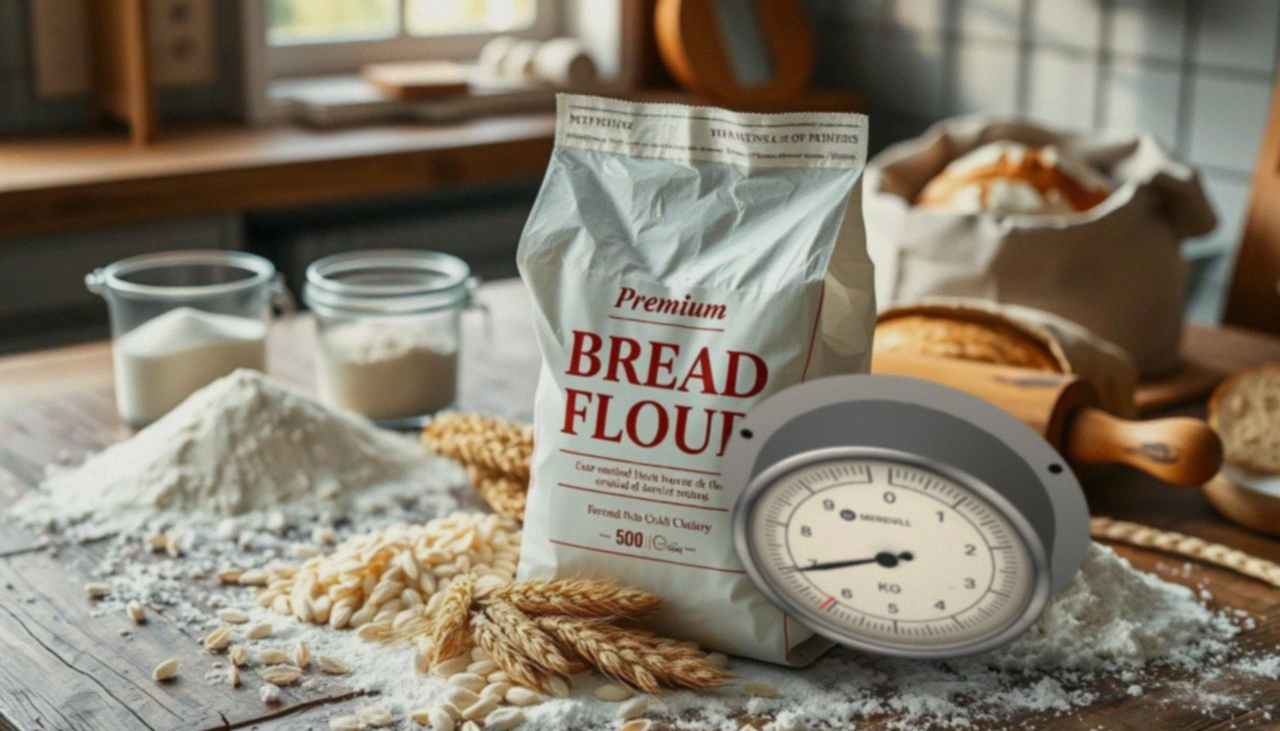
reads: 7kg
